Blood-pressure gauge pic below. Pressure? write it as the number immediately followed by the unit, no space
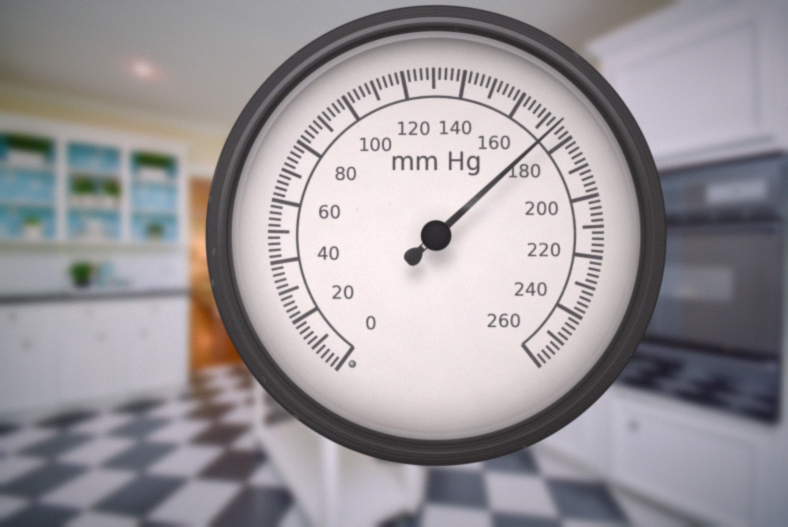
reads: 174mmHg
